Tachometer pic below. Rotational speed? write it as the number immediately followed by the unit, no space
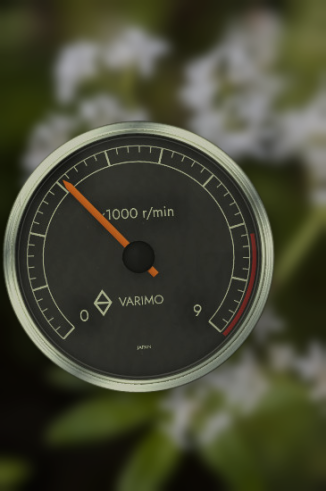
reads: 3100rpm
